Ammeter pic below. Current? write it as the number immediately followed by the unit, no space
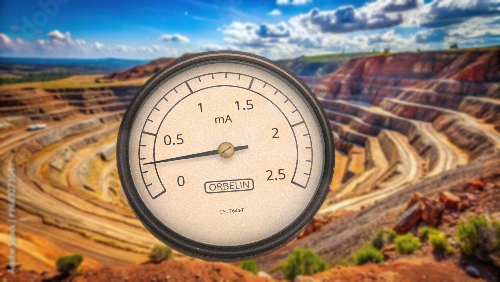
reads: 0.25mA
